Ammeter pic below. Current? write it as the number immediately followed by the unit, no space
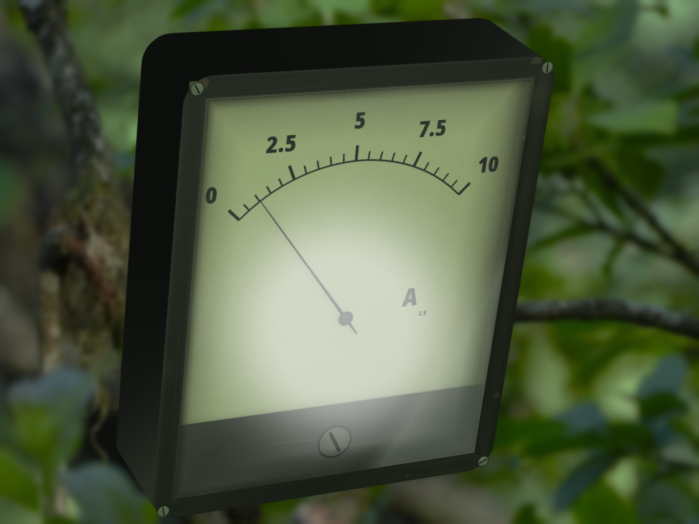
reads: 1A
